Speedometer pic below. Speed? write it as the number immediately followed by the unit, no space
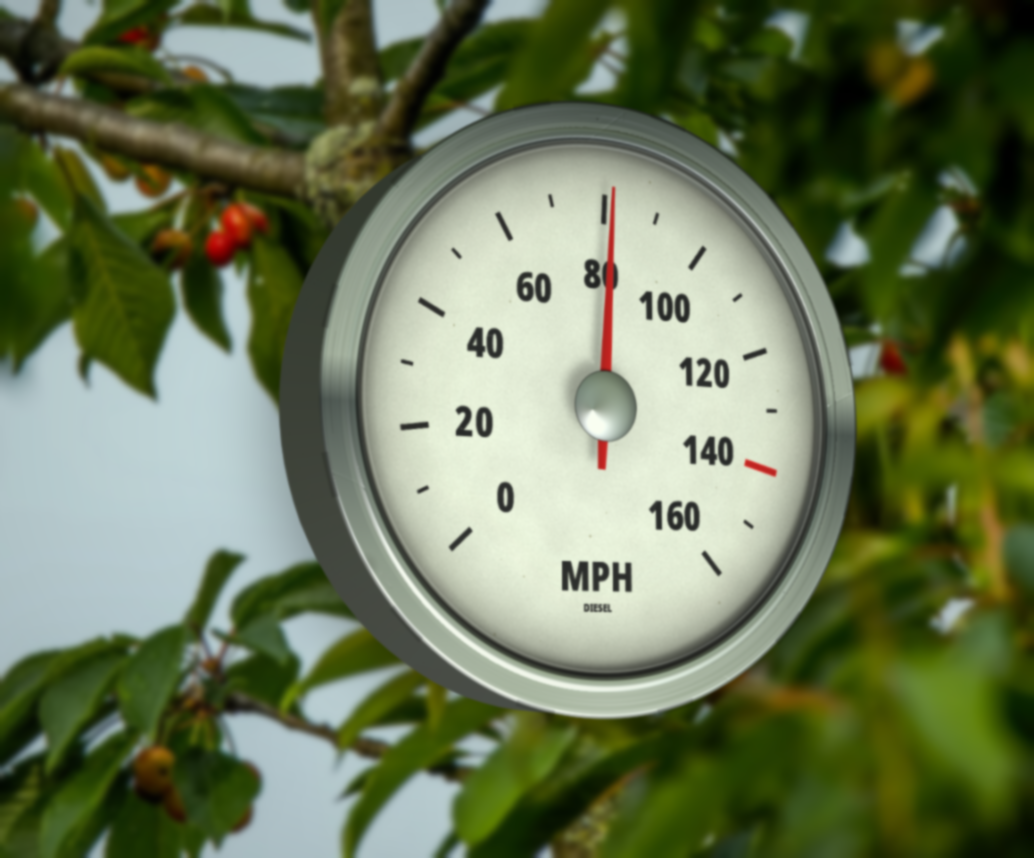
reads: 80mph
